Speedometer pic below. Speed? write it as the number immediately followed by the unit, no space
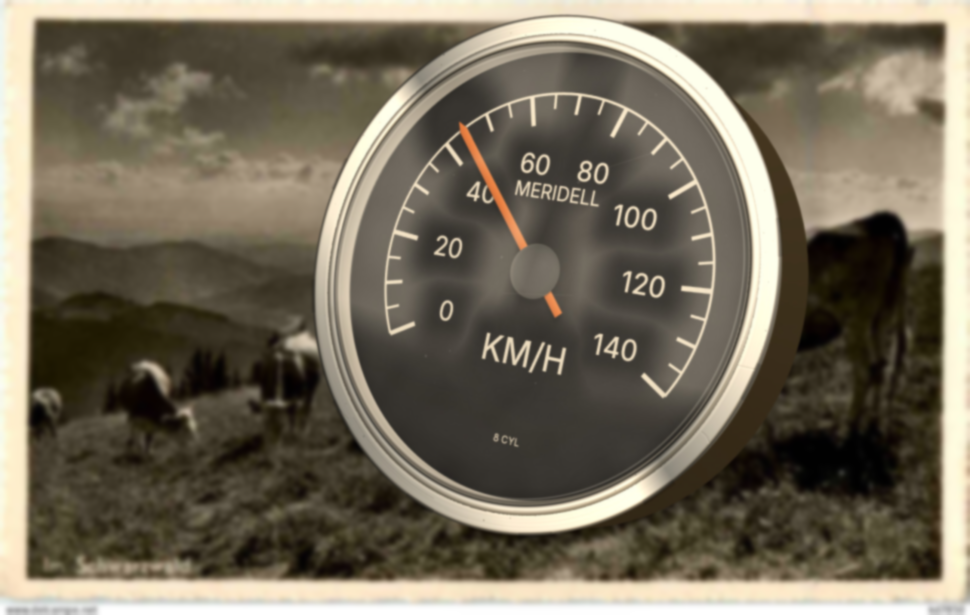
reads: 45km/h
